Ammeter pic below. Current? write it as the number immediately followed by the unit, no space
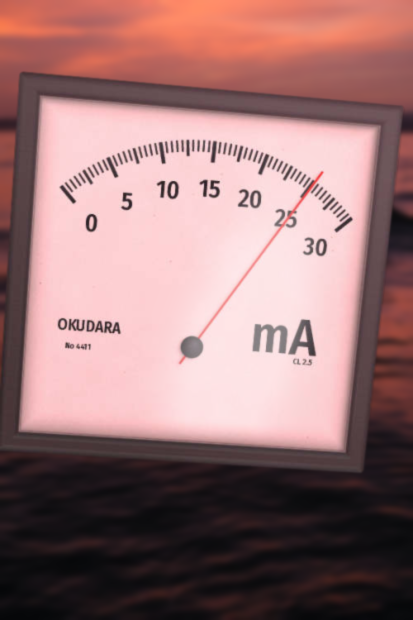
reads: 25mA
